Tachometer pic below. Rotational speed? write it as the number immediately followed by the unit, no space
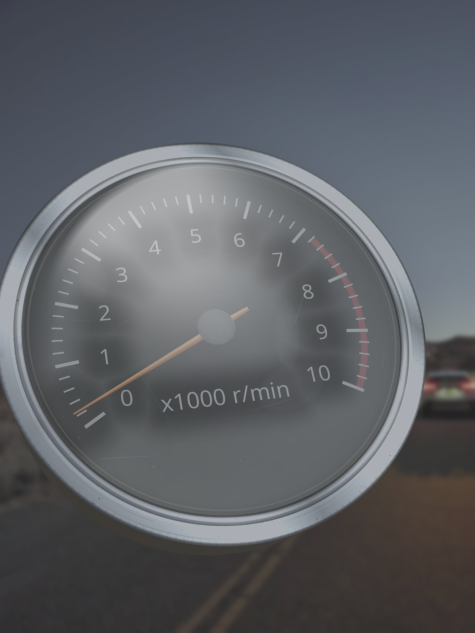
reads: 200rpm
